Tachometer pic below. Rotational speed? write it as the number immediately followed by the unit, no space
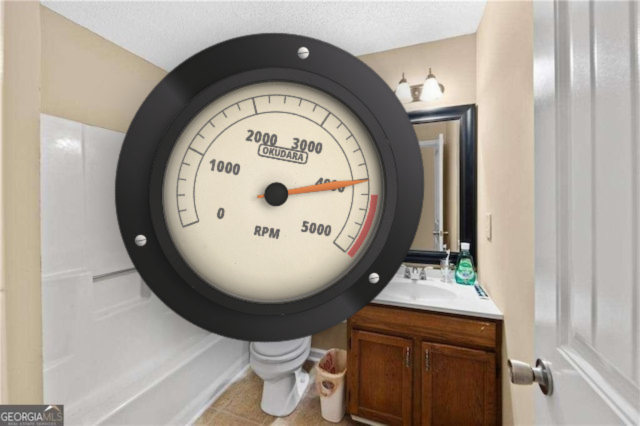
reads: 4000rpm
